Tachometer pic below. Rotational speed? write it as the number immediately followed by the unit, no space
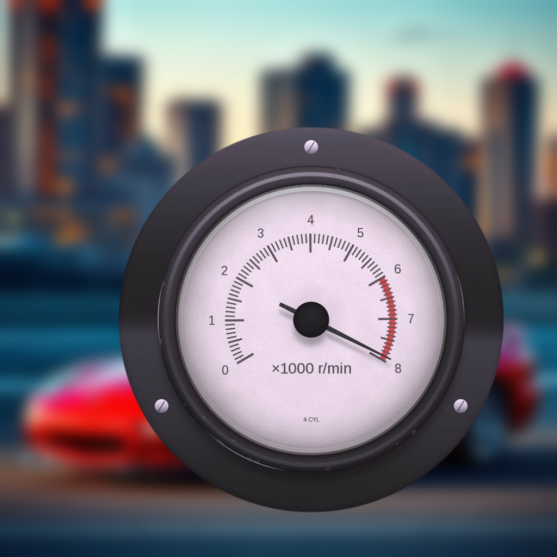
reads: 7900rpm
